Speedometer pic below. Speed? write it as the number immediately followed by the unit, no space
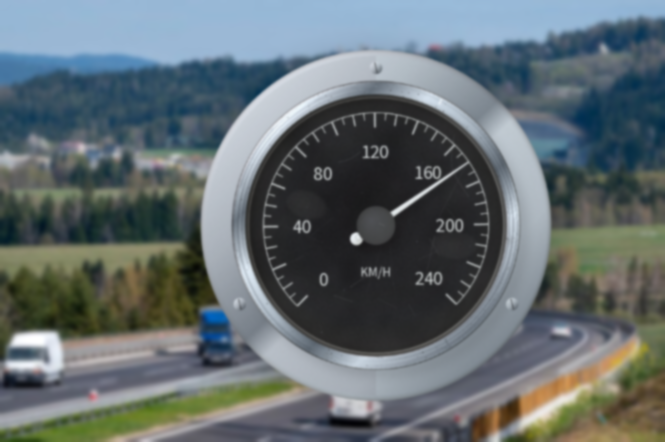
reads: 170km/h
